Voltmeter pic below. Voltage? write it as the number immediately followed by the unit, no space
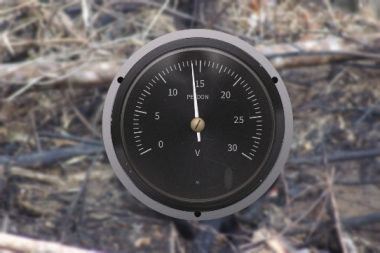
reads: 14V
